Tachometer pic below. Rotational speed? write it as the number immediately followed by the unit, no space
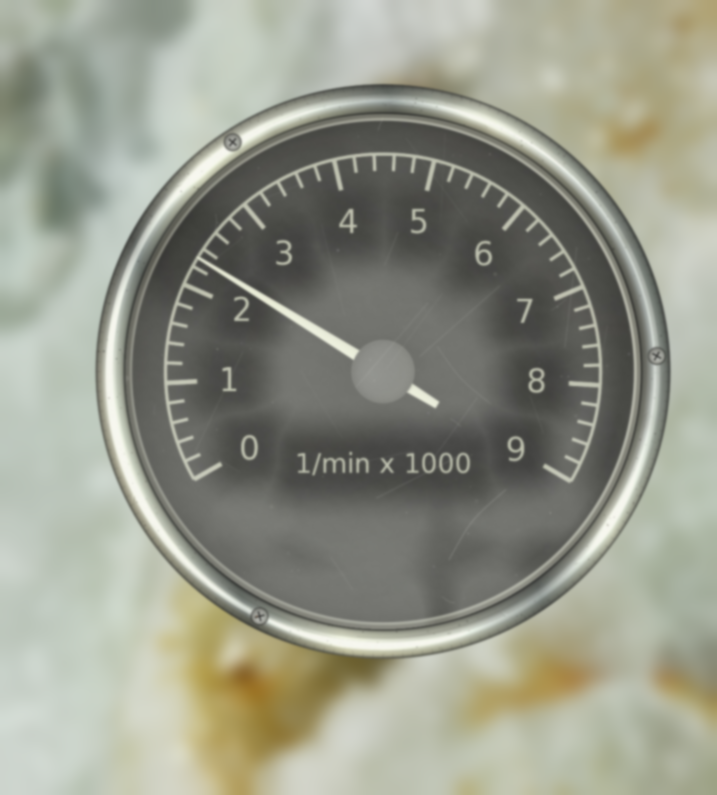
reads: 2300rpm
